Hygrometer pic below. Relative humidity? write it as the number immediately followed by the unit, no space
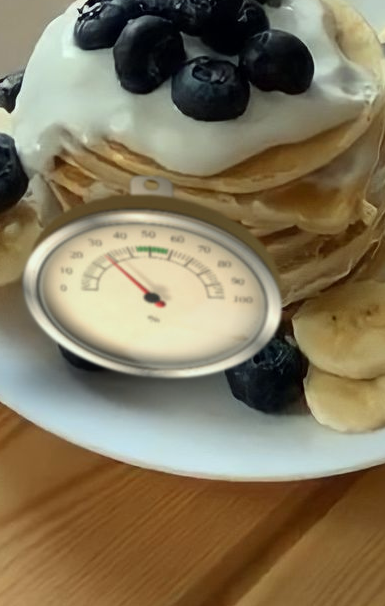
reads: 30%
